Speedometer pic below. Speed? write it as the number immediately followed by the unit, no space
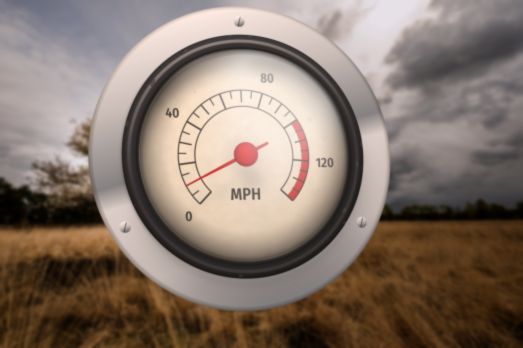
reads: 10mph
